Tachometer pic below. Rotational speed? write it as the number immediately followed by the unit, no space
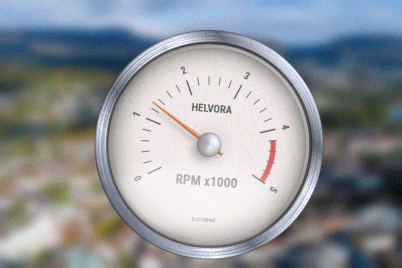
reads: 1300rpm
